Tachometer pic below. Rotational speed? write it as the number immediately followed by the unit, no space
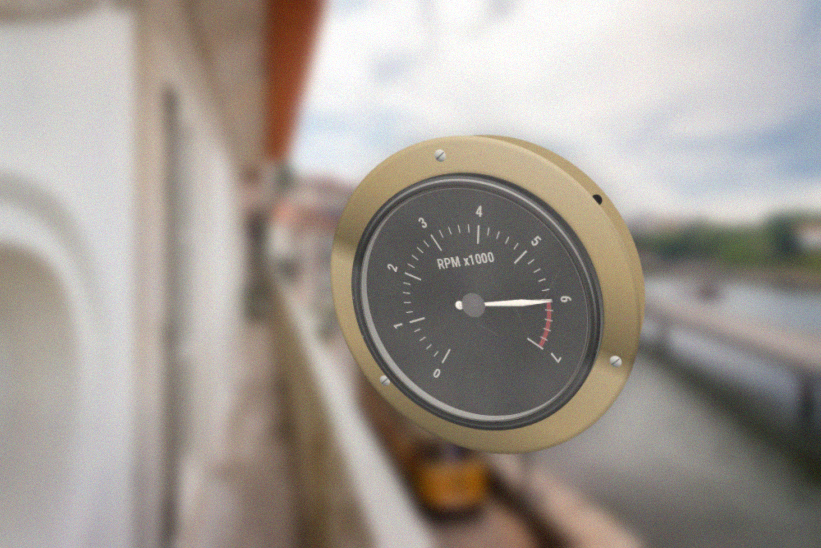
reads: 6000rpm
